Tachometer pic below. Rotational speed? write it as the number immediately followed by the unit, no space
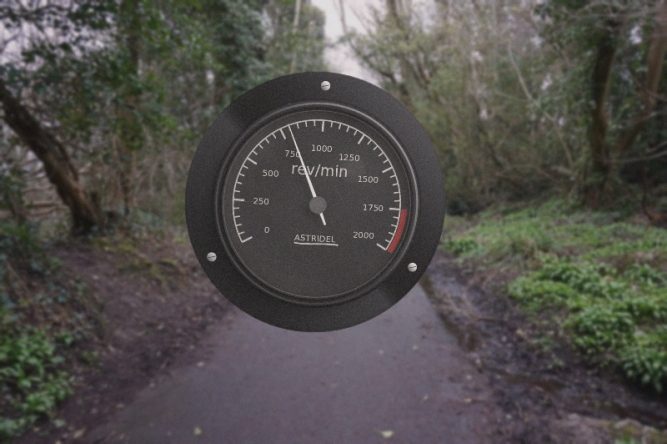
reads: 800rpm
